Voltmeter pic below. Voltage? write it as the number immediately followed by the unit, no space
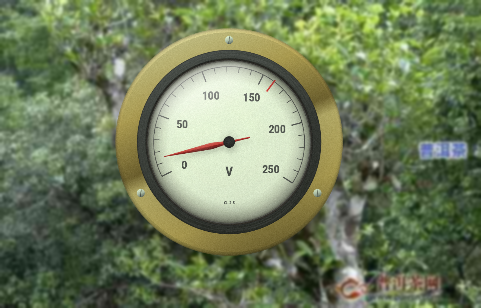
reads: 15V
